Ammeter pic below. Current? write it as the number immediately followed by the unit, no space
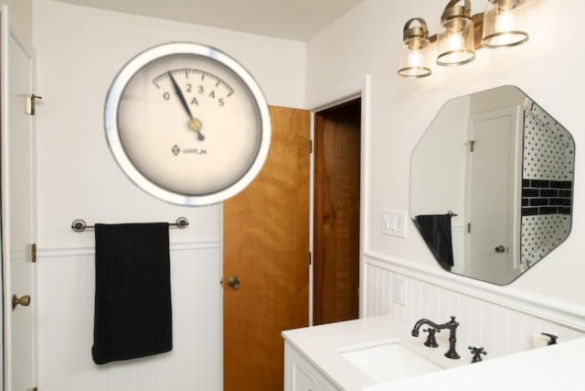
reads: 1A
